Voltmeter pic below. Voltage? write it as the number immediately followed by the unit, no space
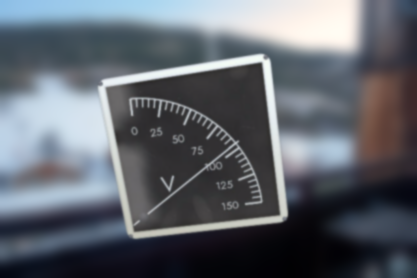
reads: 95V
